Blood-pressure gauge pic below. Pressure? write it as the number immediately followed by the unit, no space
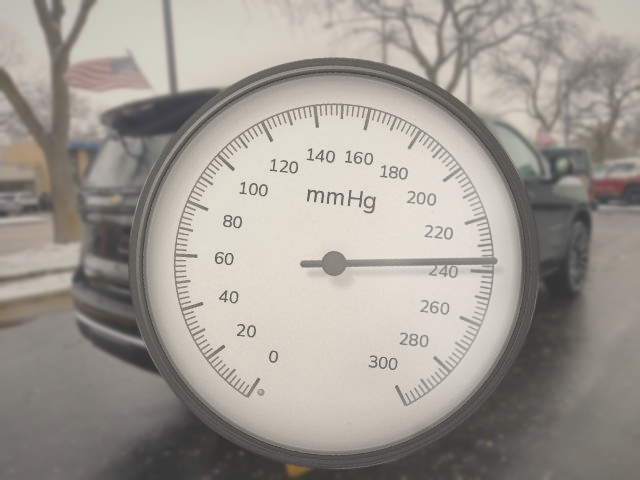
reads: 236mmHg
